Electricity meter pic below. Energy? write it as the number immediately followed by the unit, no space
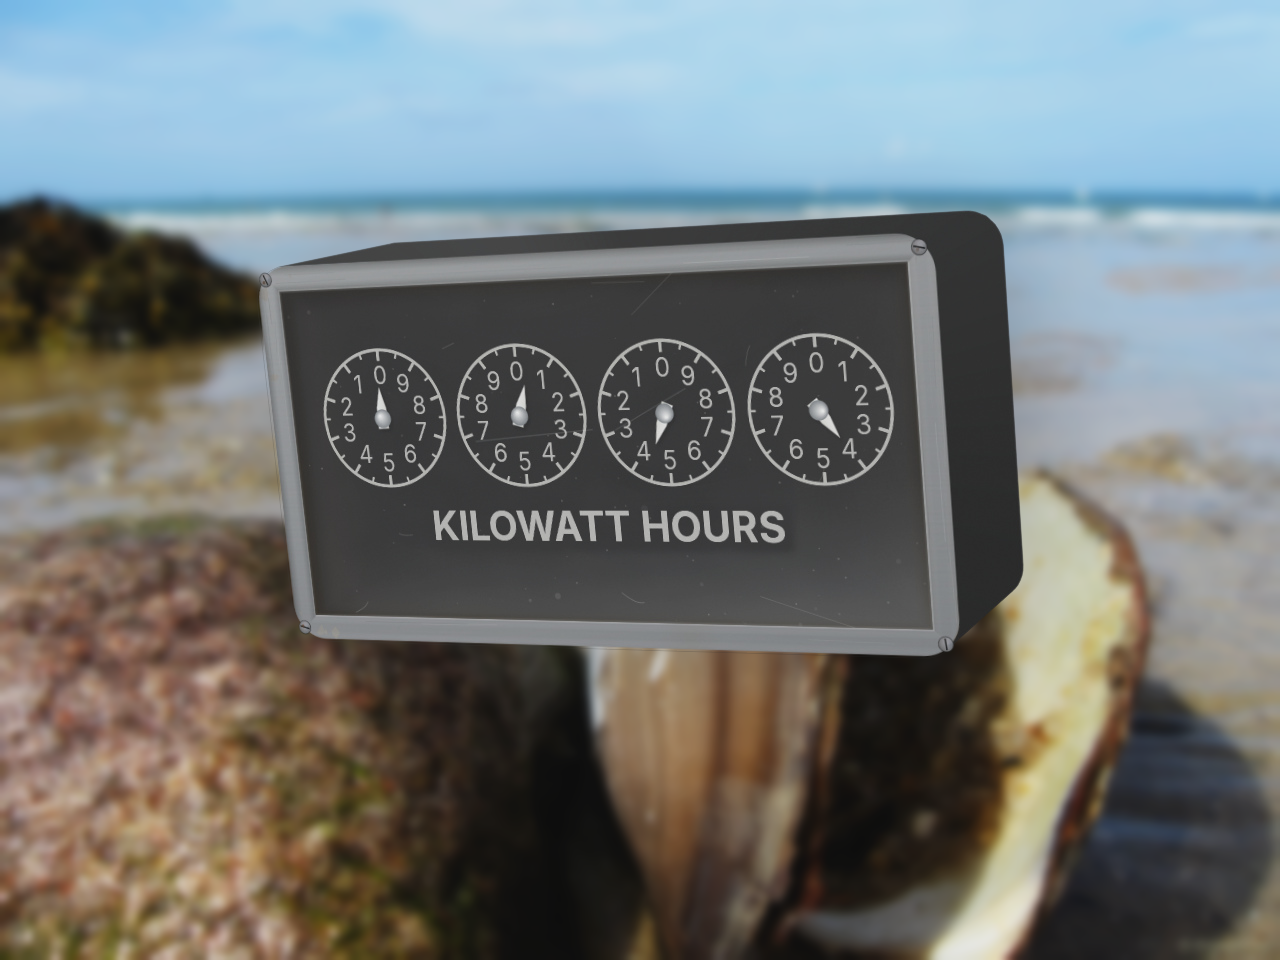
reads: 44kWh
